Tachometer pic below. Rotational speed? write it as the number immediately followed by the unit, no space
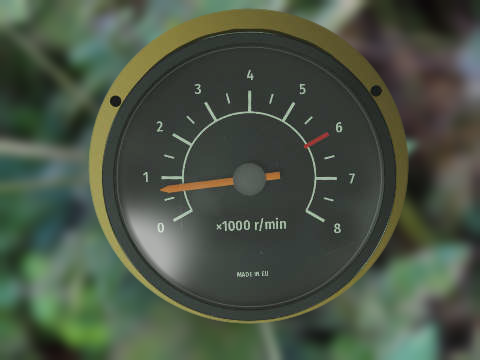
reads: 750rpm
